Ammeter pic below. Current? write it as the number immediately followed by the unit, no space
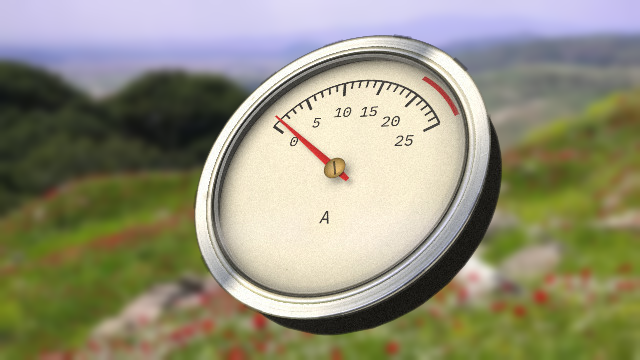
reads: 1A
